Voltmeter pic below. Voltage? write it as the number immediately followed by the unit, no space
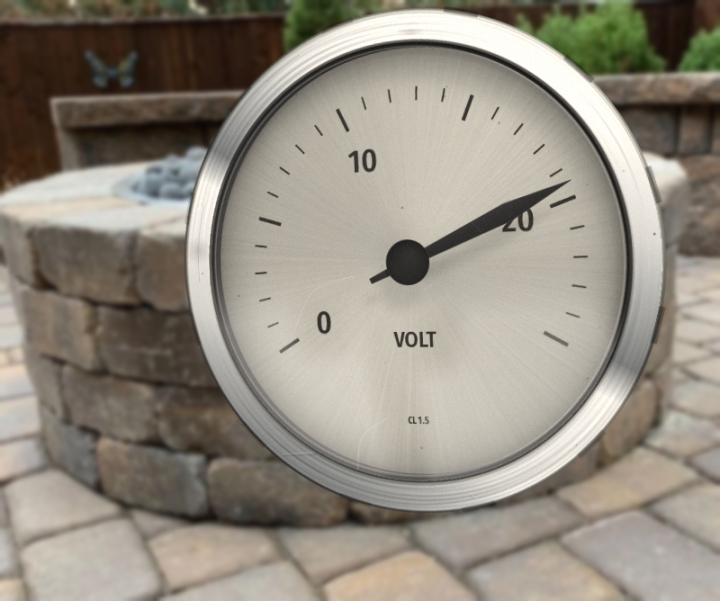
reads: 19.5V
